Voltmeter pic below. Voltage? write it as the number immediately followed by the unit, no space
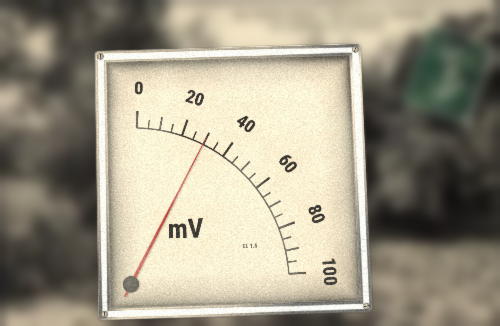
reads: 30mV
